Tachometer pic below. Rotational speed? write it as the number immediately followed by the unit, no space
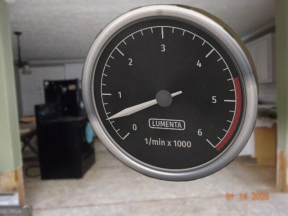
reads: 500rpm
